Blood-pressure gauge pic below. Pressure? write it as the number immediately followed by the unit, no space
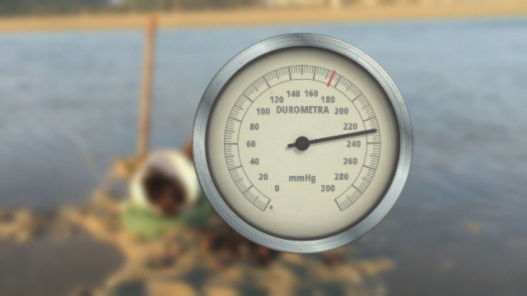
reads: 230mmHg
